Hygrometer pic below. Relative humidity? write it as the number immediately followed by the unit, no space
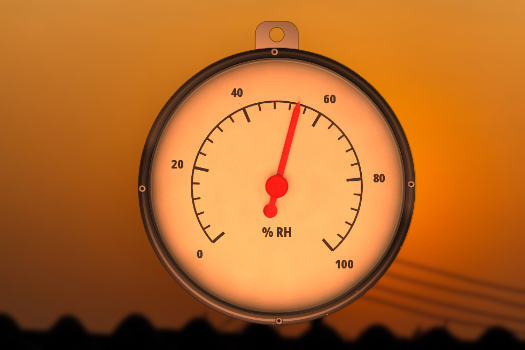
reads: 54%
